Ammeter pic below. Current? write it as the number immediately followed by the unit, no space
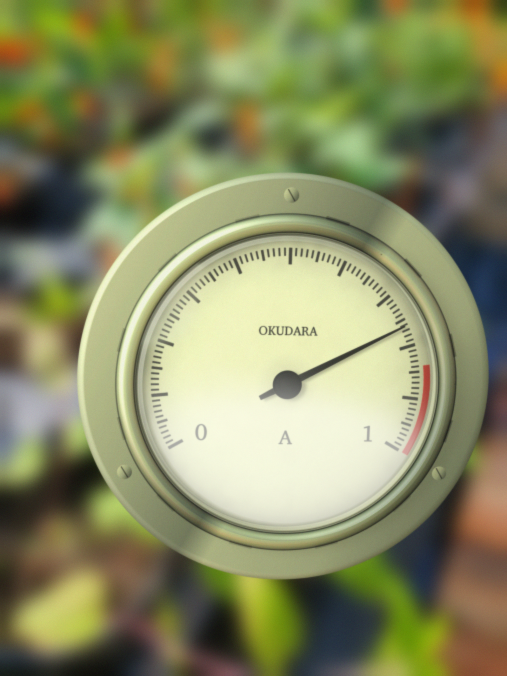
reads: 0.76A
